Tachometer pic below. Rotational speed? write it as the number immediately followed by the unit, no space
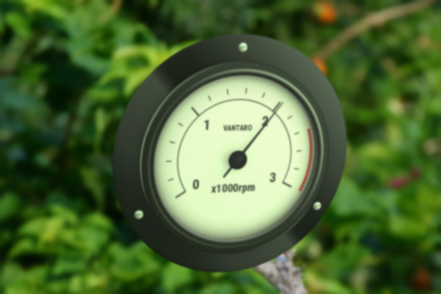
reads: 2000rpm
